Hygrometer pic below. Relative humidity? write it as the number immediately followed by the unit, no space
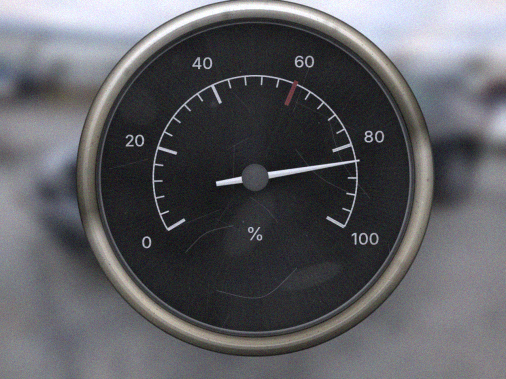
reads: 84%
